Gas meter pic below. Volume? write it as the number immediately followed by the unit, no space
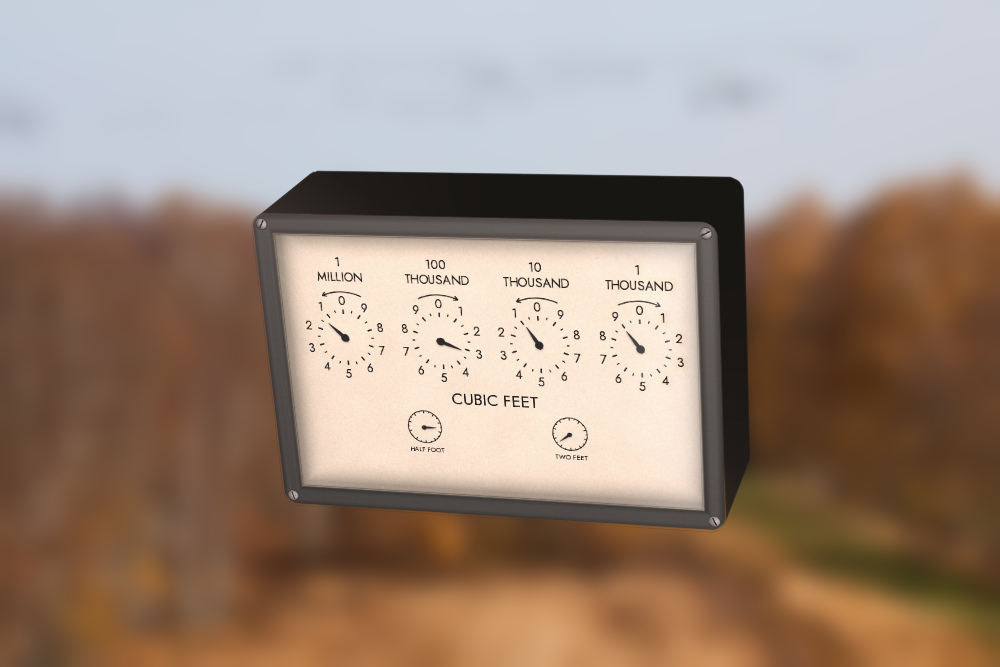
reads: 130900ft³
